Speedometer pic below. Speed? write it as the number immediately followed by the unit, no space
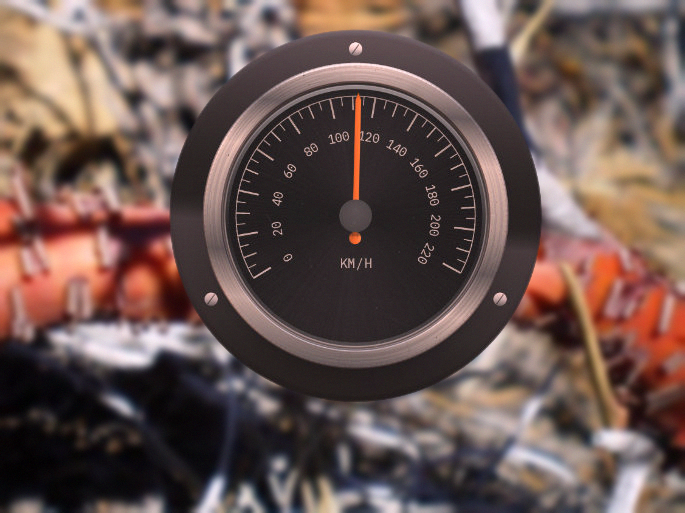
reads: 112.5km/h
